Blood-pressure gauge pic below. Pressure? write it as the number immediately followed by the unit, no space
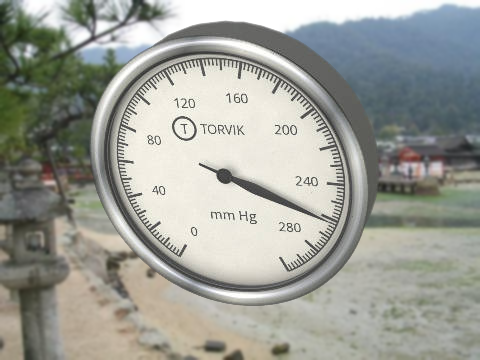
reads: 260mmHg
